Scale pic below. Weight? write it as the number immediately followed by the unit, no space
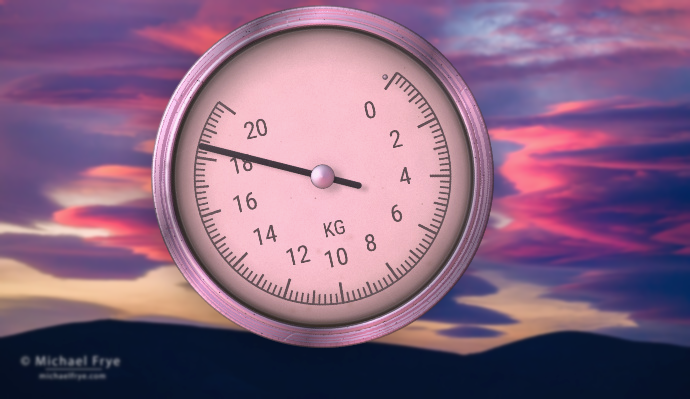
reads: 18.4kg
